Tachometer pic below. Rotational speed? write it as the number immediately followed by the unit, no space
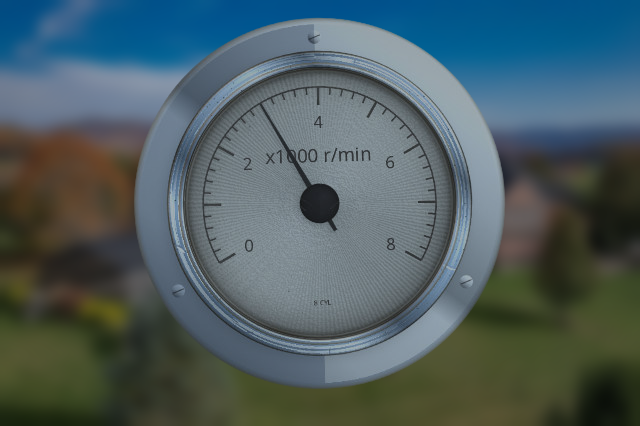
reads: 3000rpm
